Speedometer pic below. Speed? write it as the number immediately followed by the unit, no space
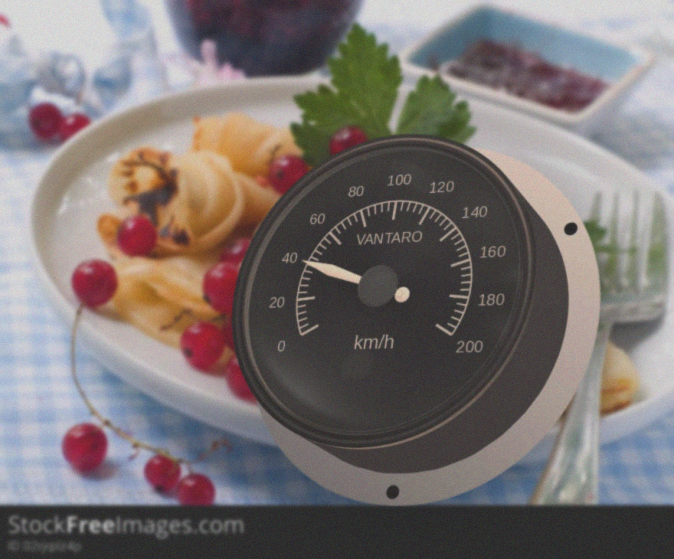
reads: 40km/h
